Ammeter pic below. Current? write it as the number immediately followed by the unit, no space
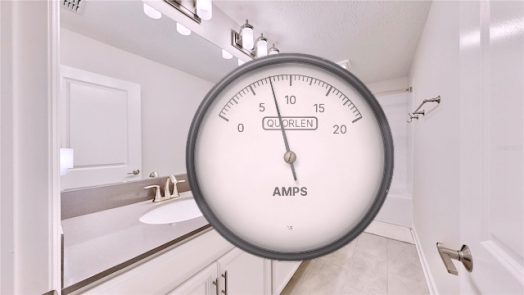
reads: 7.5A
